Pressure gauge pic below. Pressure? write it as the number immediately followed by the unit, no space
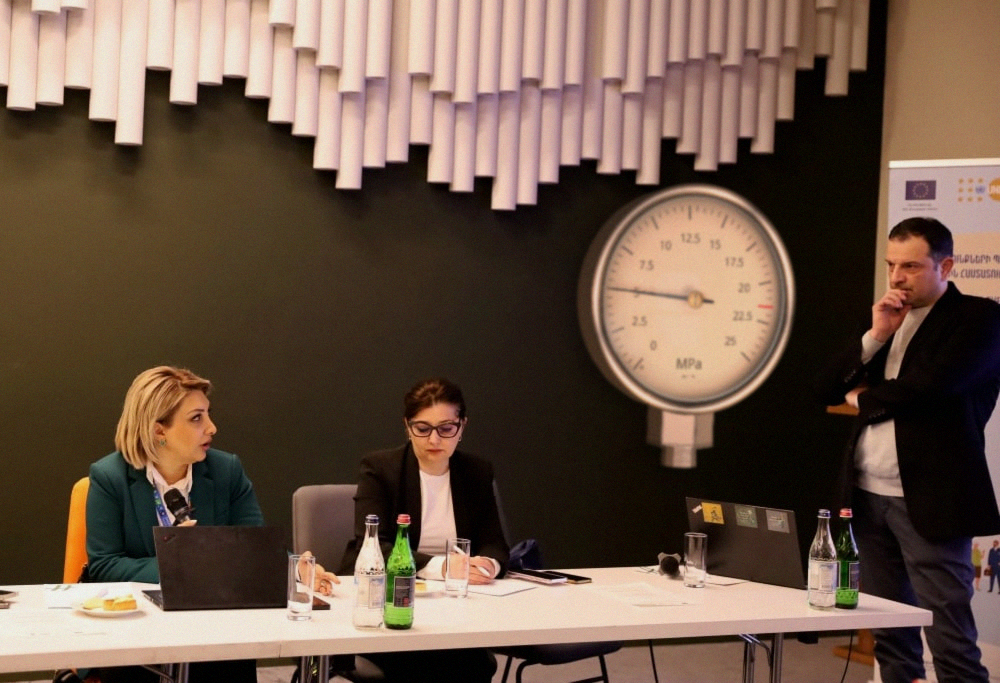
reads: 5MPa
